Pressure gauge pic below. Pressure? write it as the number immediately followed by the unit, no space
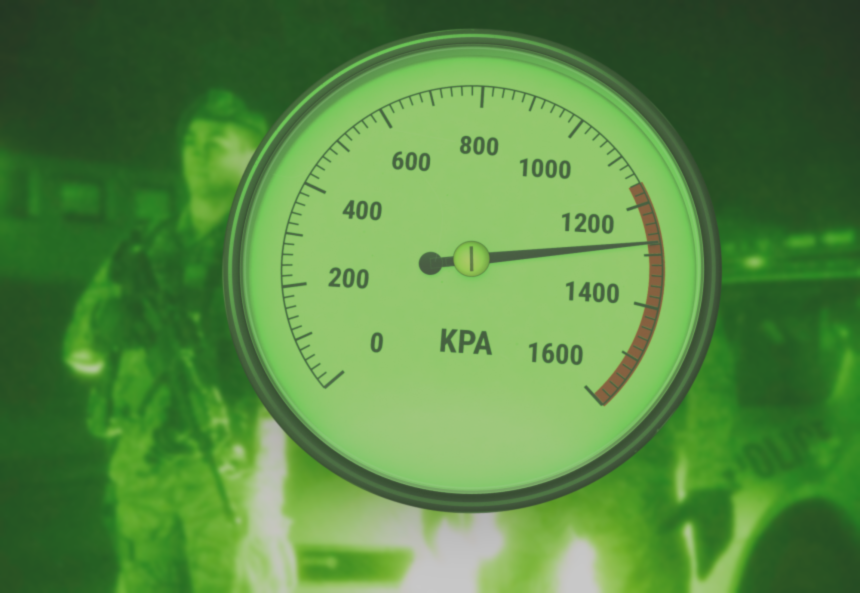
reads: 1280kPa
